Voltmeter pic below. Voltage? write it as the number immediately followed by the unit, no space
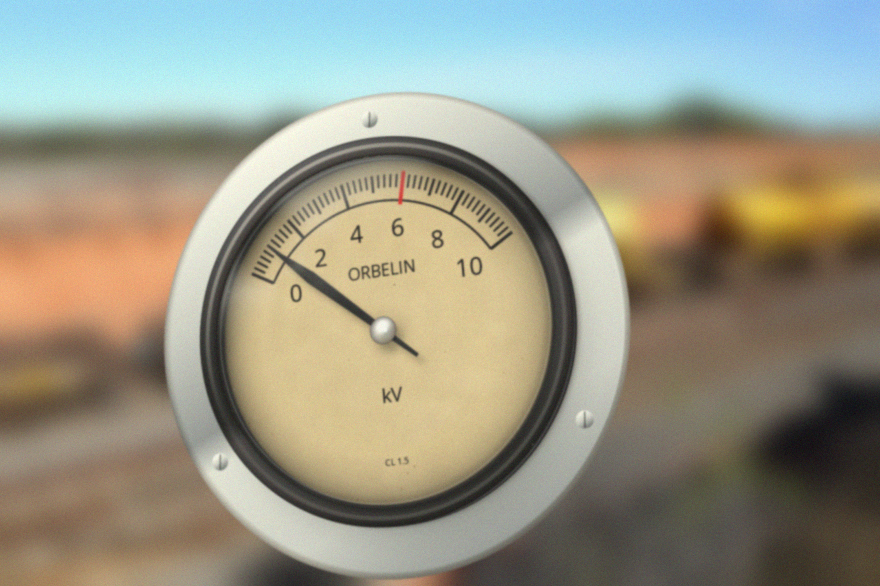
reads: 1kV
